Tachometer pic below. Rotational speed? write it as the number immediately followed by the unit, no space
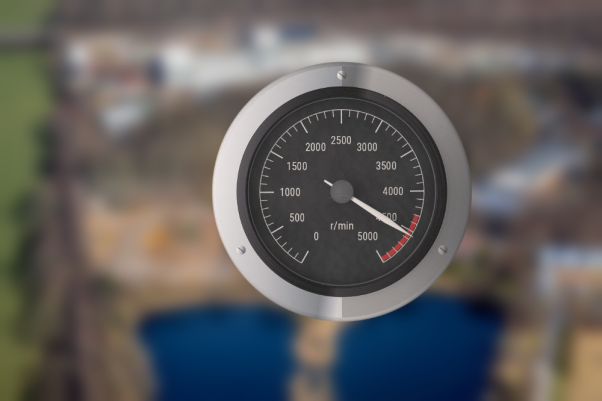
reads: 4550rpm
